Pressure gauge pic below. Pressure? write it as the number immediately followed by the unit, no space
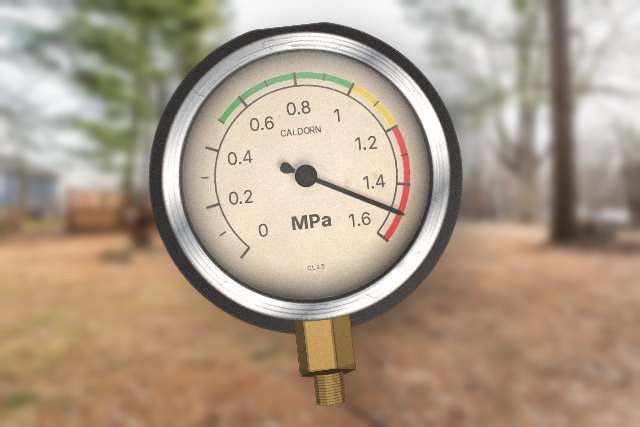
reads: 1.5MPa
